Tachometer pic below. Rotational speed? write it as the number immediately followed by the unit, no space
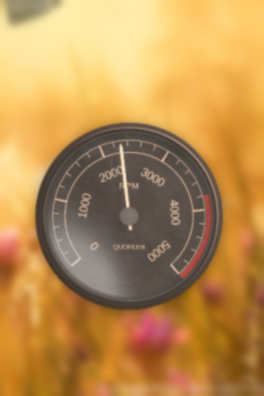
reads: 2300rpm
